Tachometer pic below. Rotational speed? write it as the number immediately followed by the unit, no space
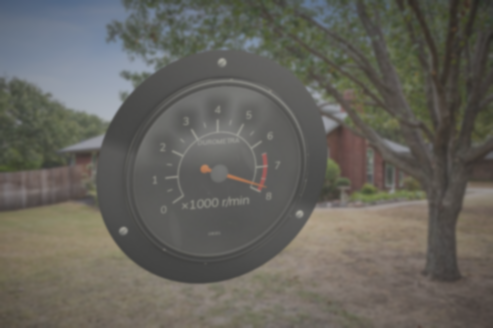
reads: 7750rpm
